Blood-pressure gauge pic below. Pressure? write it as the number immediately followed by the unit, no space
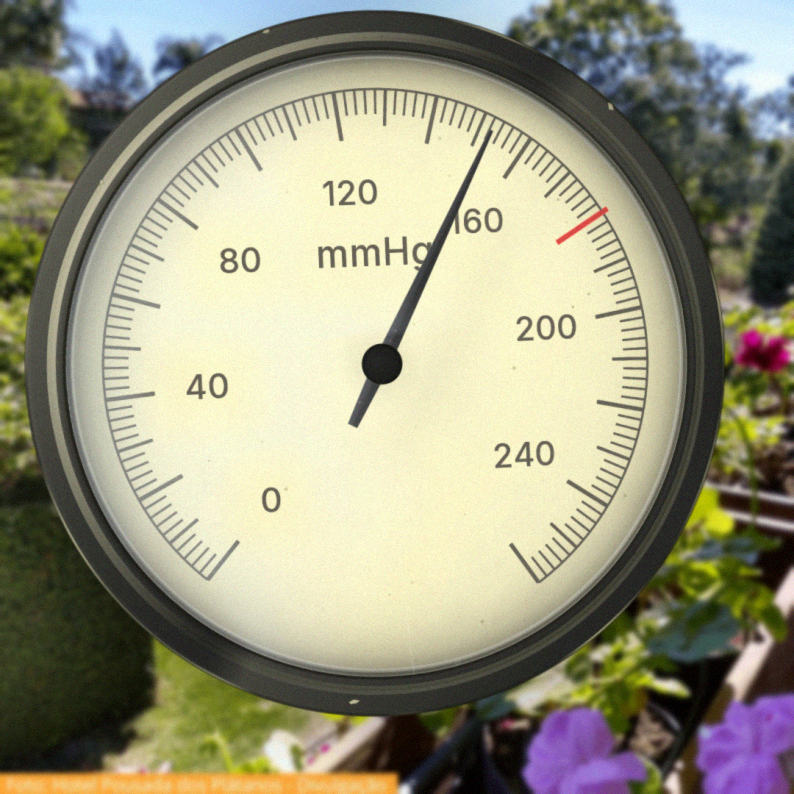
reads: 152mmHg
